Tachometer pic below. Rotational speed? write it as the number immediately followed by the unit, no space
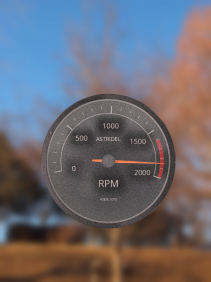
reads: 1850rpm
